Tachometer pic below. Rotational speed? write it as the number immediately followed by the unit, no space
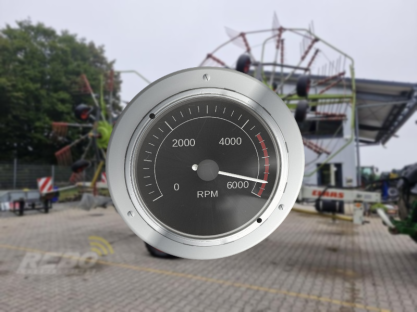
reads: 5600rpm
